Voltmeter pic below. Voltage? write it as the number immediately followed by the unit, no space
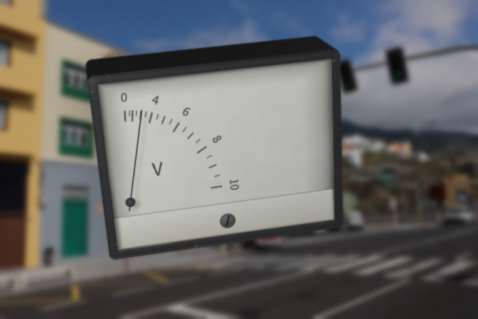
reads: 3V
